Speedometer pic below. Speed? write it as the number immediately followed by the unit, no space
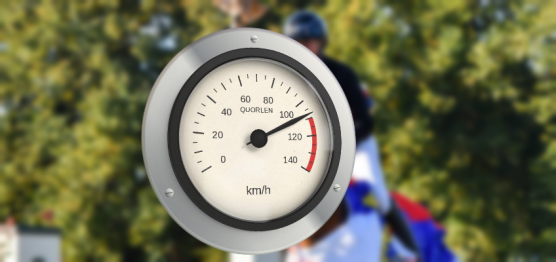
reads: 107.5km/h
